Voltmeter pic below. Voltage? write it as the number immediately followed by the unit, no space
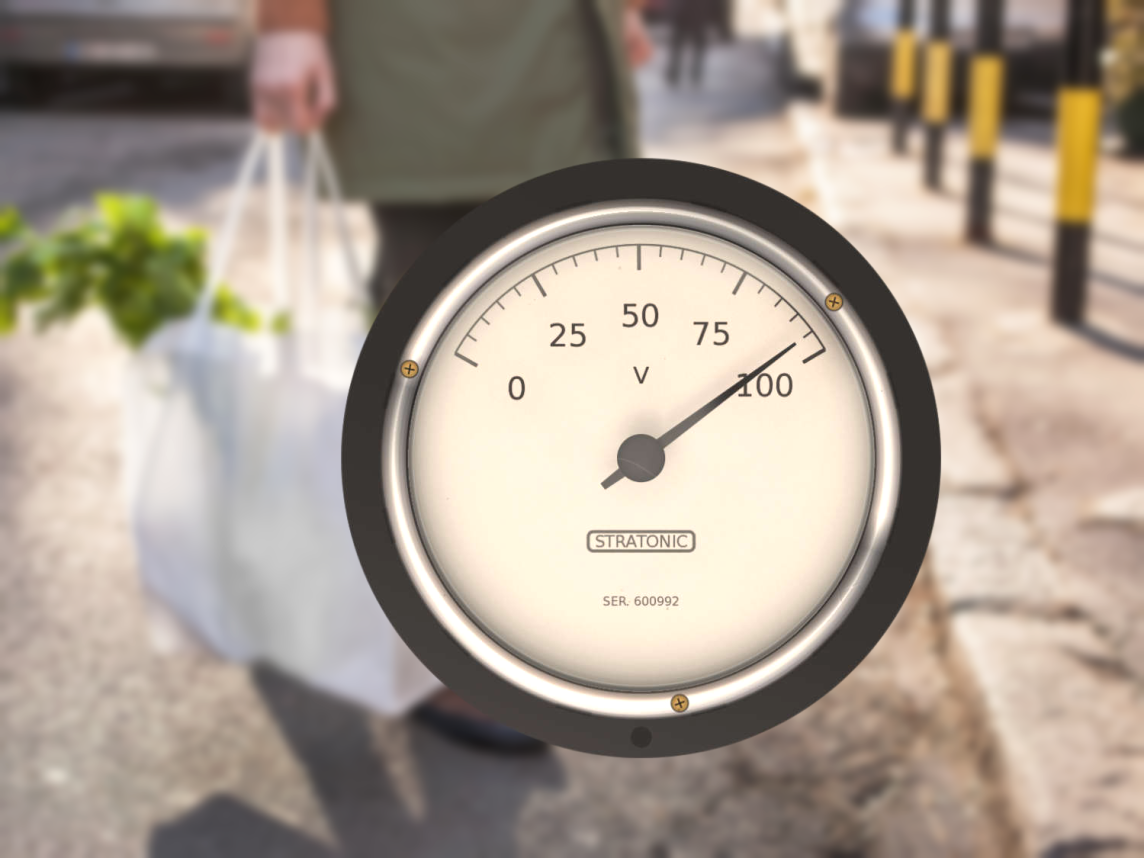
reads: 95V
